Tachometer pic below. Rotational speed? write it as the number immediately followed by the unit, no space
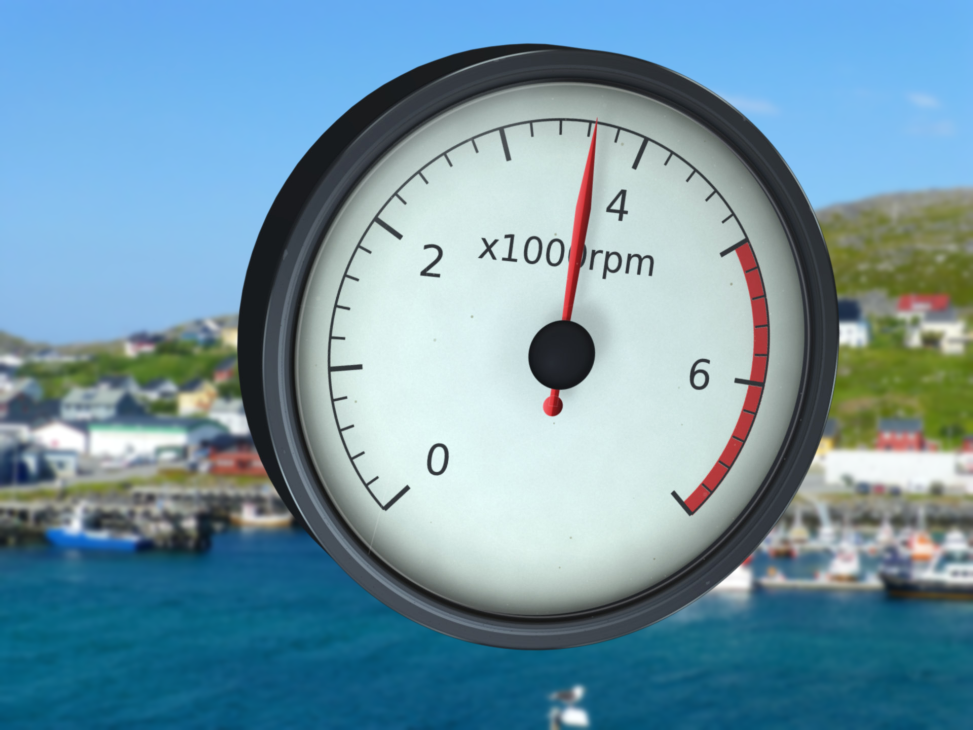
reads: 3600rpm
